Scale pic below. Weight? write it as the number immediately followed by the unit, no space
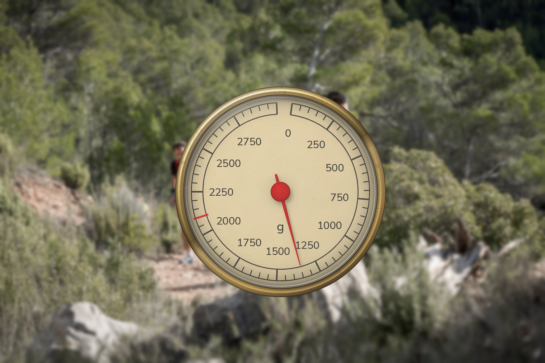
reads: 1350g
